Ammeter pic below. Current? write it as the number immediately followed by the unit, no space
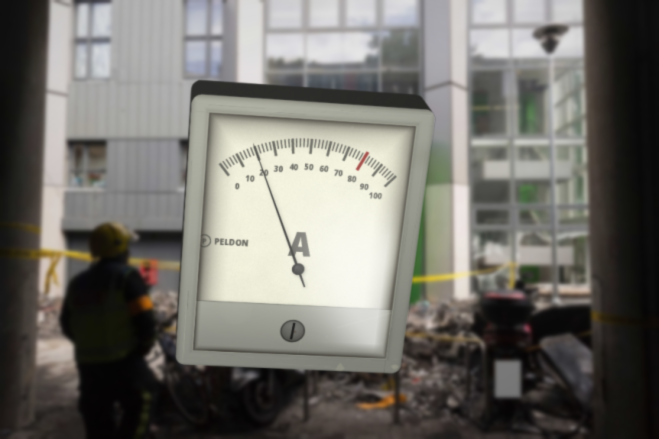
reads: 20A
